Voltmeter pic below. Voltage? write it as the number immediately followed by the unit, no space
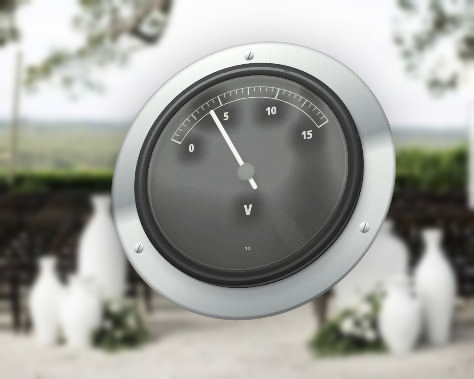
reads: 4V
